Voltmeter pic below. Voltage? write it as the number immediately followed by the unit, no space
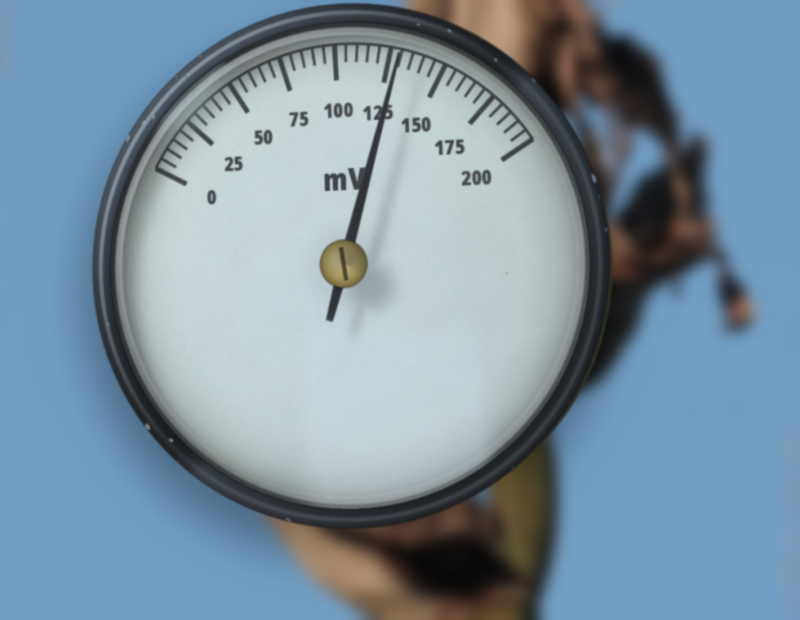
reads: 130mV
